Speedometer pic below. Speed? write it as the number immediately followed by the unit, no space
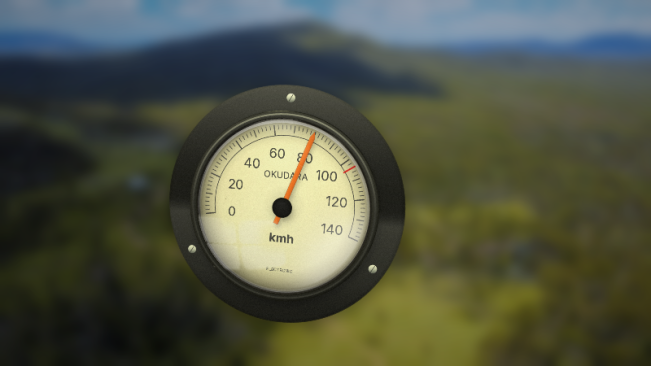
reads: 80km/h
